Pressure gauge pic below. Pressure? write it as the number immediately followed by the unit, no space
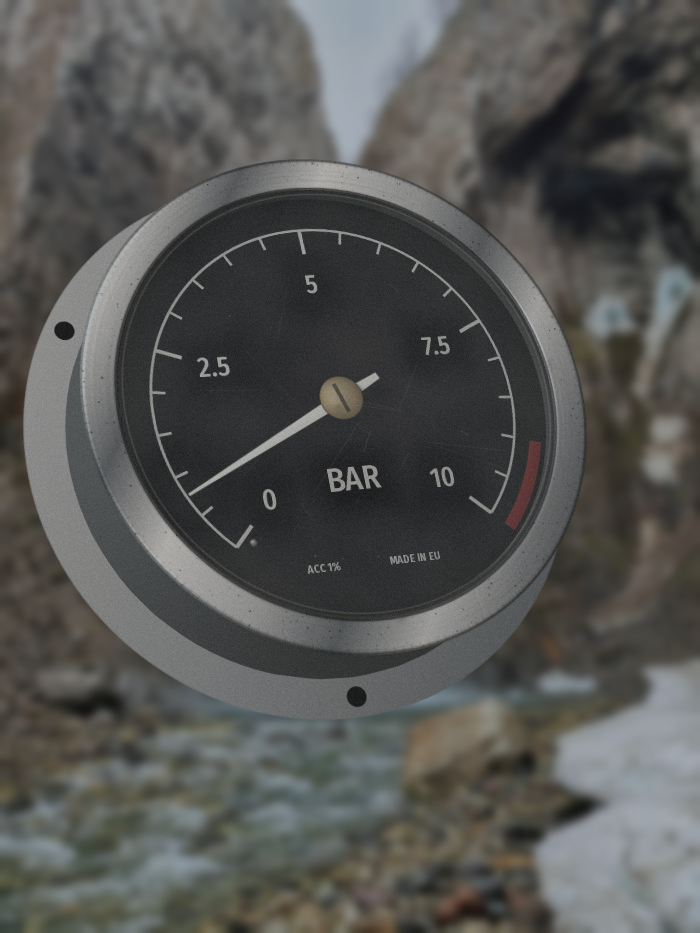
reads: 0.75bar
